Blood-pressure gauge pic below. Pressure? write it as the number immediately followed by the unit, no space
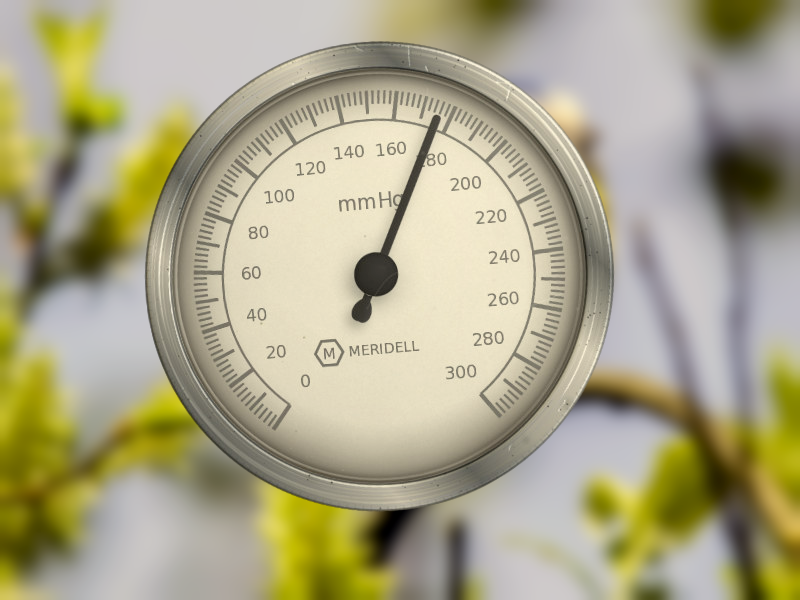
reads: 176mmHg
